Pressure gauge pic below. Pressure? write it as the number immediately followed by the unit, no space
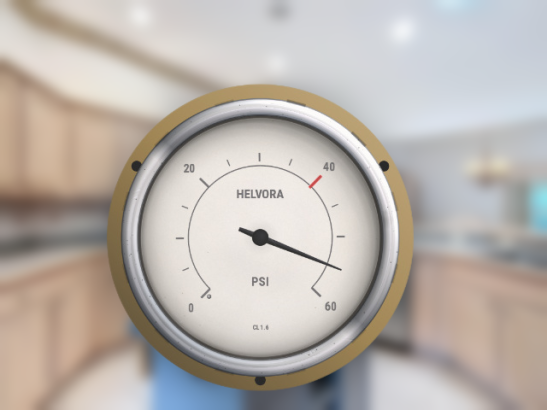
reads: 55psi
